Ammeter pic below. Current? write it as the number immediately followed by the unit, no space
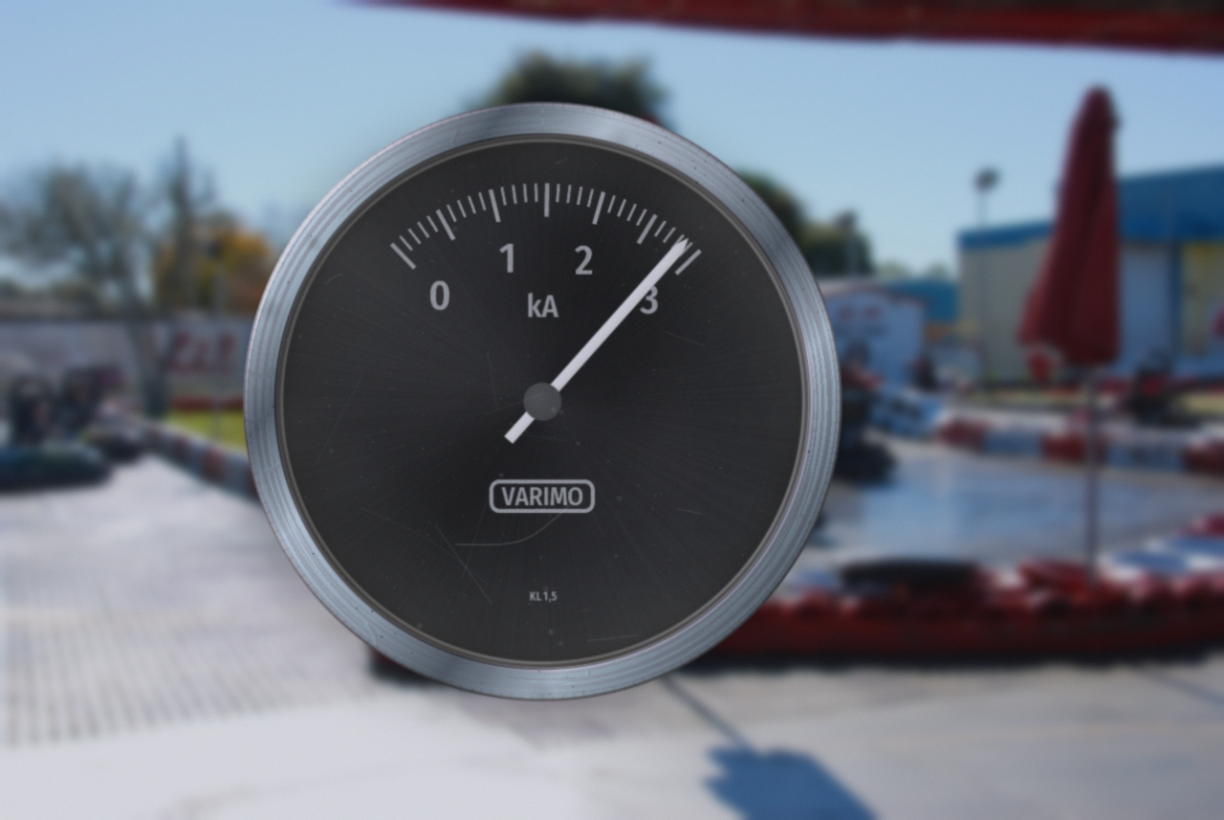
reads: 2.85kA
